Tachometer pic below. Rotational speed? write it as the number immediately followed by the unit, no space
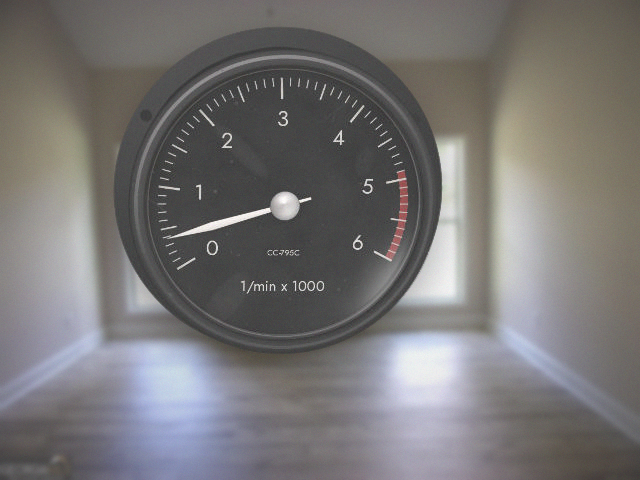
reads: 400rpm
